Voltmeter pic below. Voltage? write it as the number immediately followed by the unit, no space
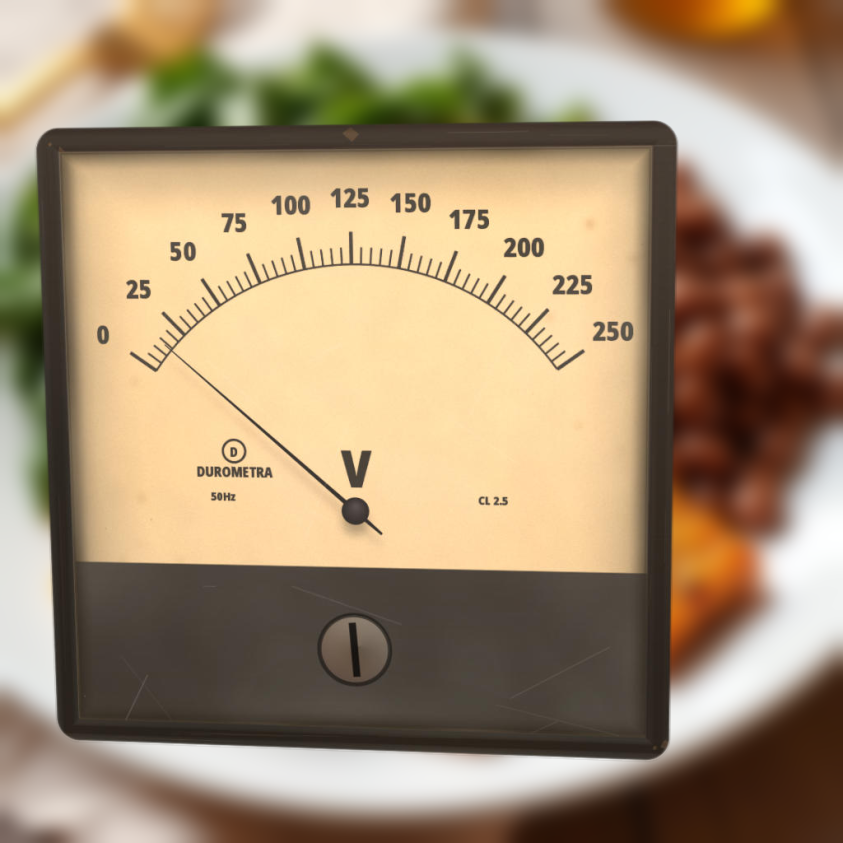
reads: 15V
